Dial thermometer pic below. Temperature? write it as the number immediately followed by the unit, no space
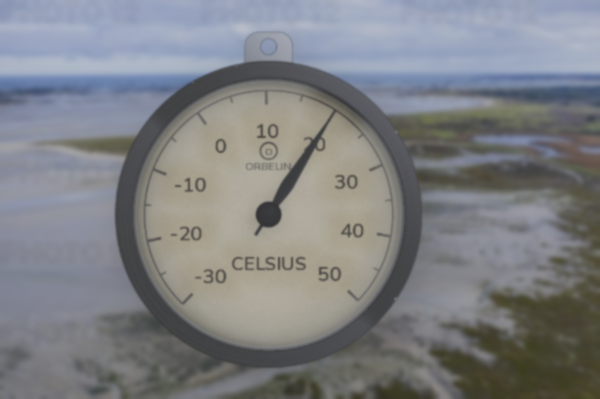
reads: 20°C
